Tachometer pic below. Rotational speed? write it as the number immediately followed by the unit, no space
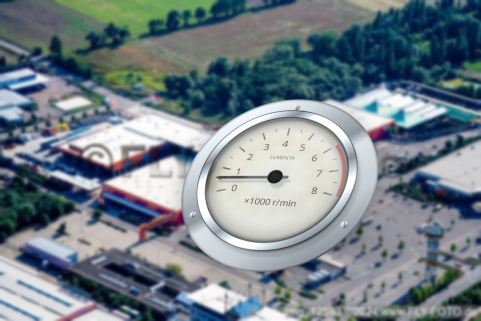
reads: 500rpm
